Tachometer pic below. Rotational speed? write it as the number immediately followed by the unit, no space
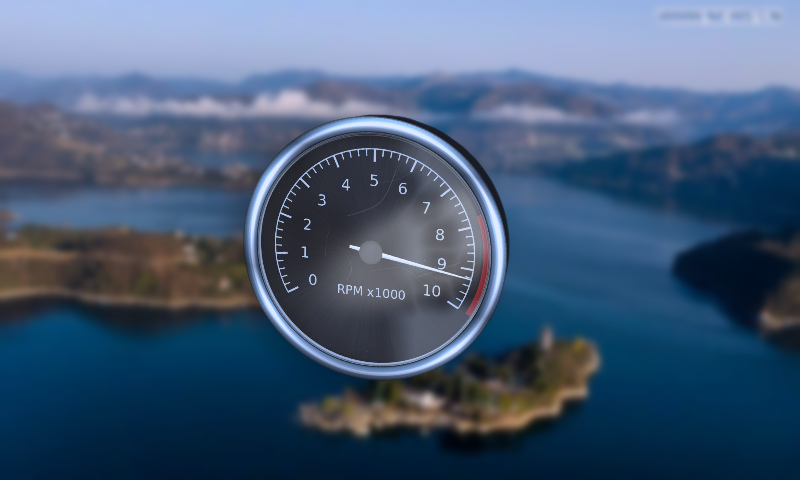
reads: 9200rpm
